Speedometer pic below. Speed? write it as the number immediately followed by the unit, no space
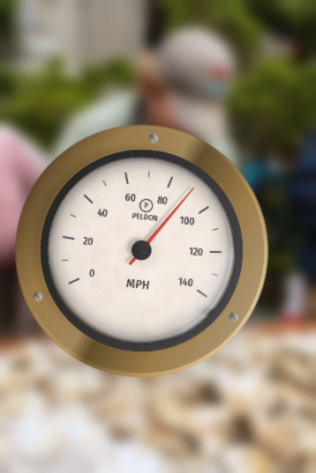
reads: 90mph
